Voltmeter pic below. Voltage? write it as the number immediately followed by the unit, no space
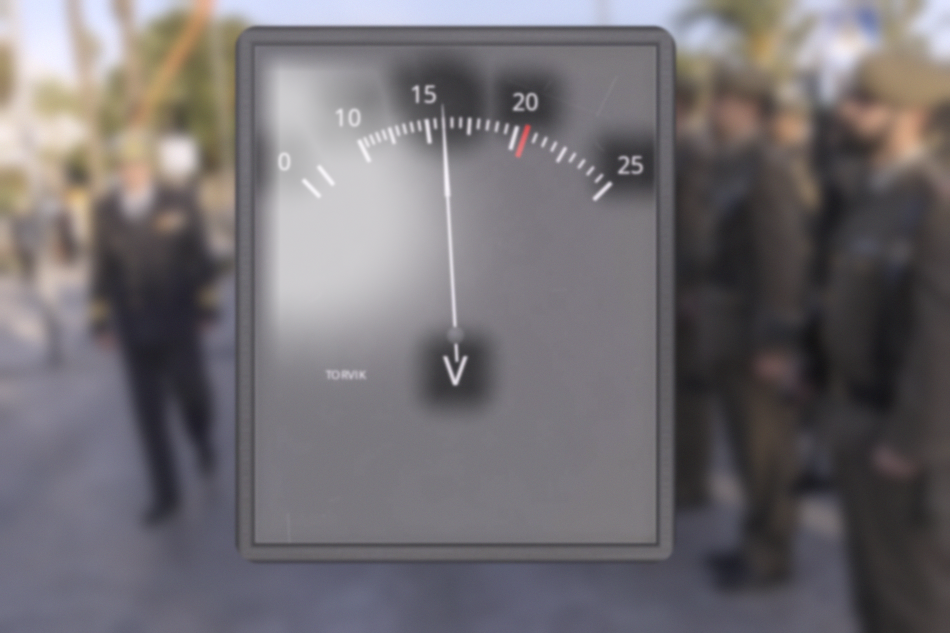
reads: 16V
